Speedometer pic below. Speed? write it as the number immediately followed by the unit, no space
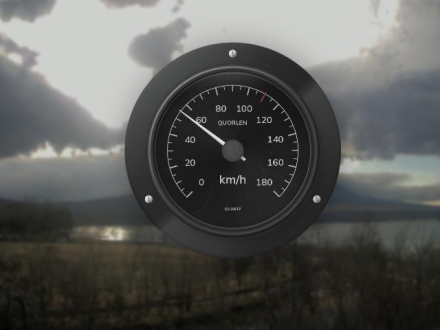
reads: 55km/h
